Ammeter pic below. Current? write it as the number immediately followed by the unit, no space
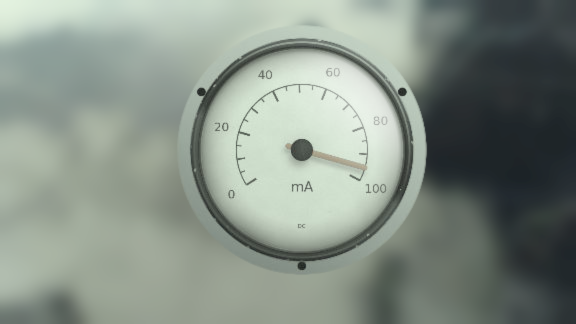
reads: 95mA
